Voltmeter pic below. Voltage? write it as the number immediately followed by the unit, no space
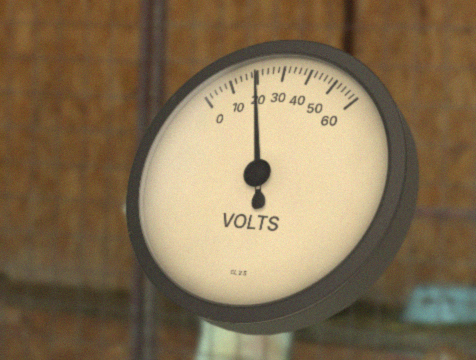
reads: 20V
